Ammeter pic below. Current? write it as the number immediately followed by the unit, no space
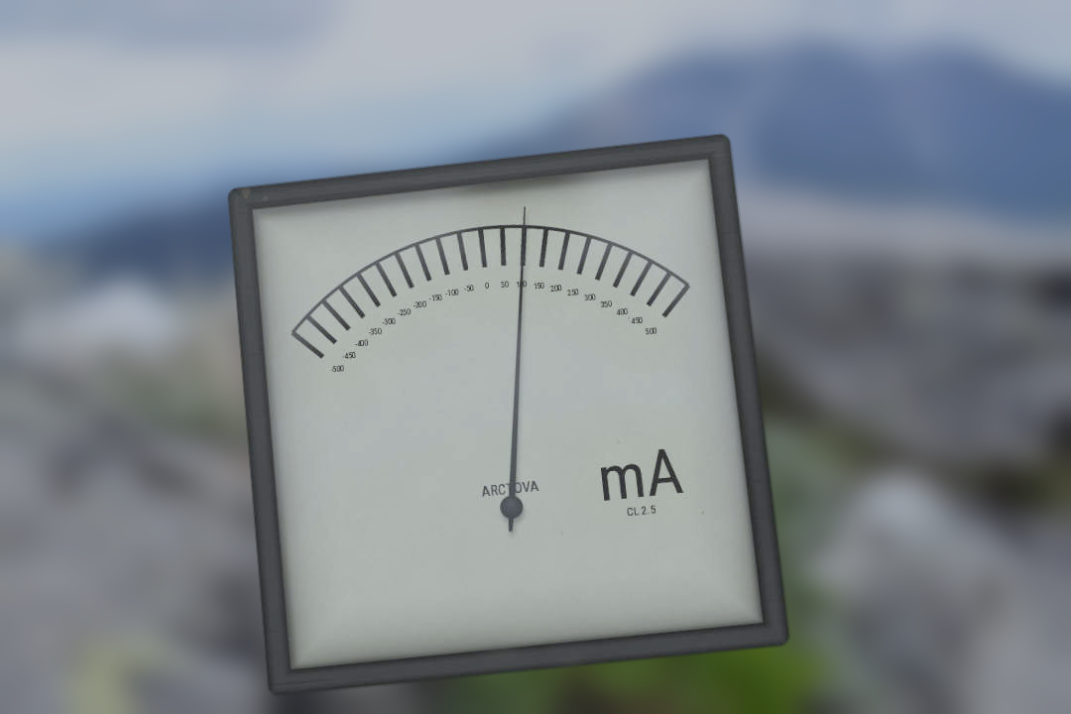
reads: 100mA
